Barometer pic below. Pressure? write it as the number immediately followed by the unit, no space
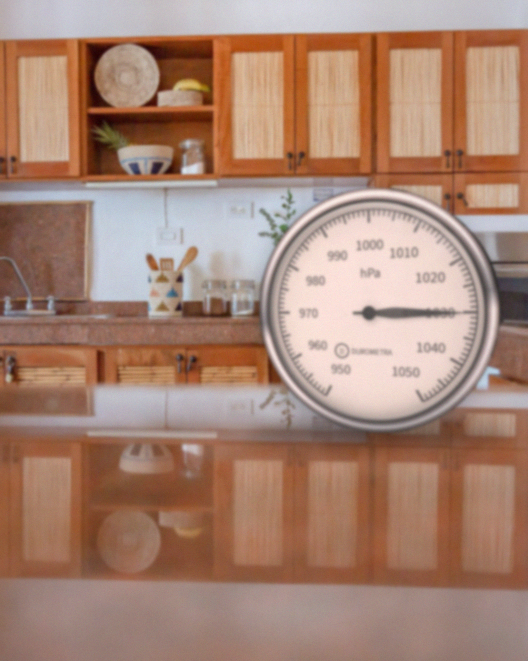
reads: 1030hPa
